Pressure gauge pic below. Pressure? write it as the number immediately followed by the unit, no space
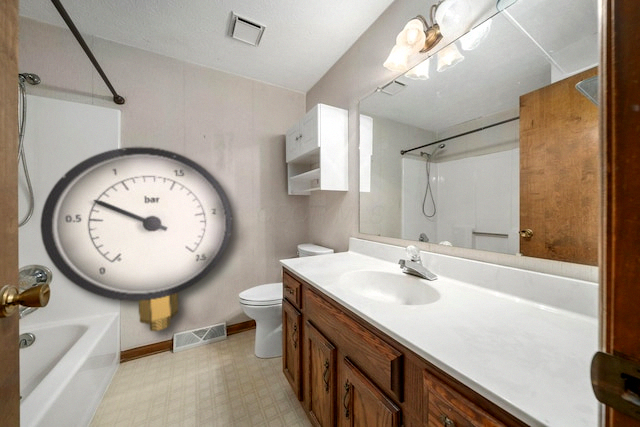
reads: 0.7bar
